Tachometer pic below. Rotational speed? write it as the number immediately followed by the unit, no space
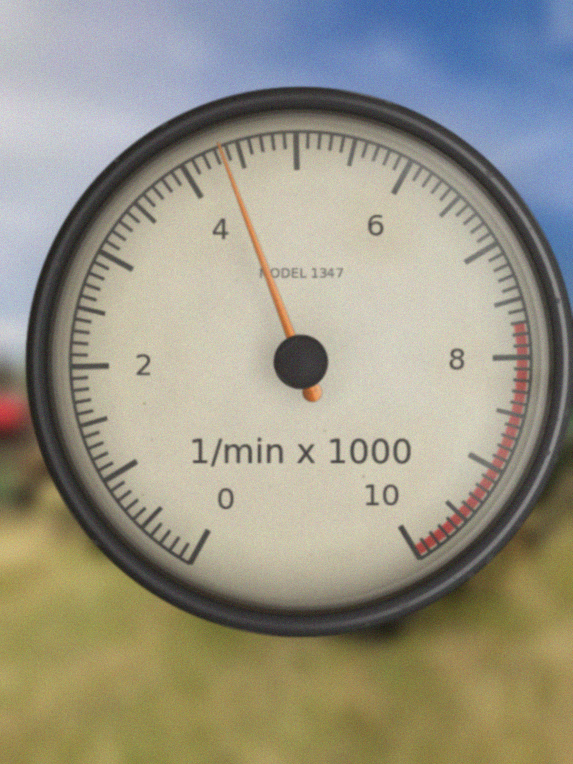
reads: 4350rpm
